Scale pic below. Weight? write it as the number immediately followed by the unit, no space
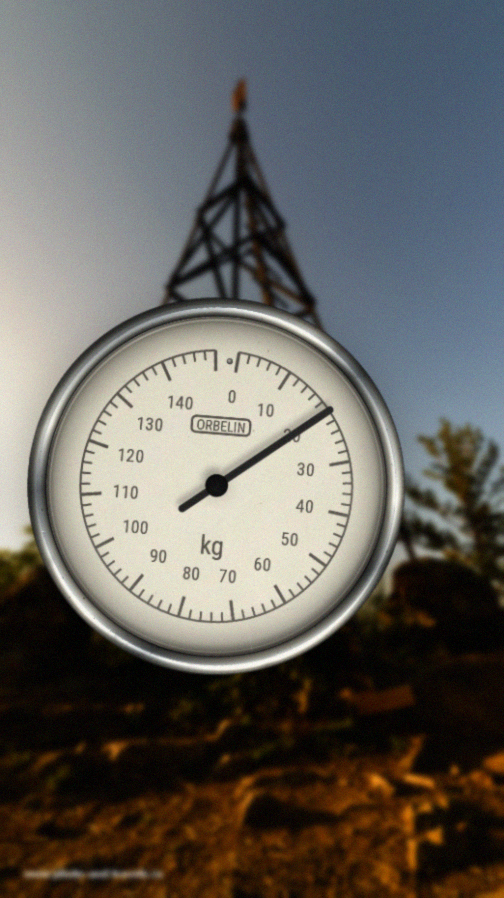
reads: 20kg
